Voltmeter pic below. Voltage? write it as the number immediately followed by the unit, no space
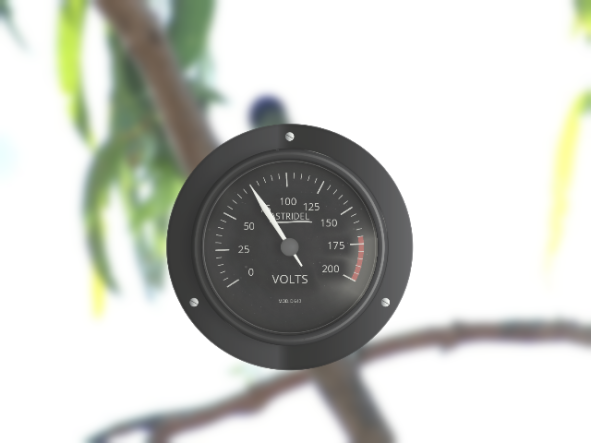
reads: 75V
